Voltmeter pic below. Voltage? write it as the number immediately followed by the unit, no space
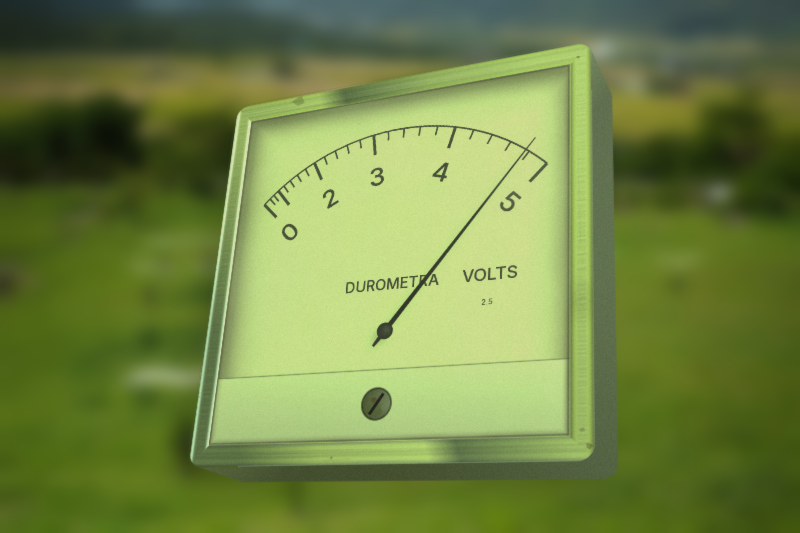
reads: 4.8V
